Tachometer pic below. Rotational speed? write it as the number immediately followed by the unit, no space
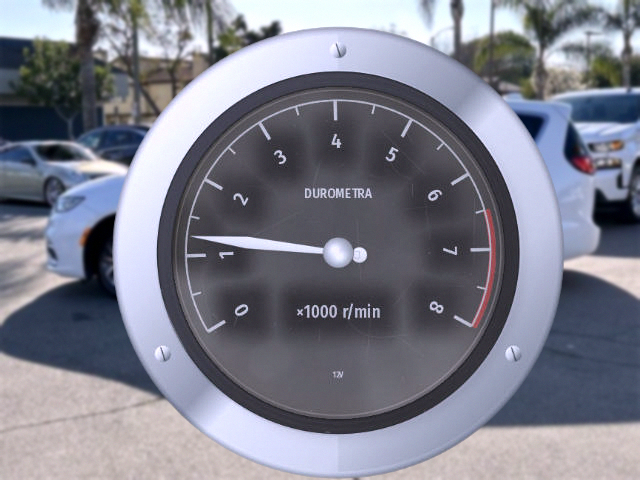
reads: 1250rpm
